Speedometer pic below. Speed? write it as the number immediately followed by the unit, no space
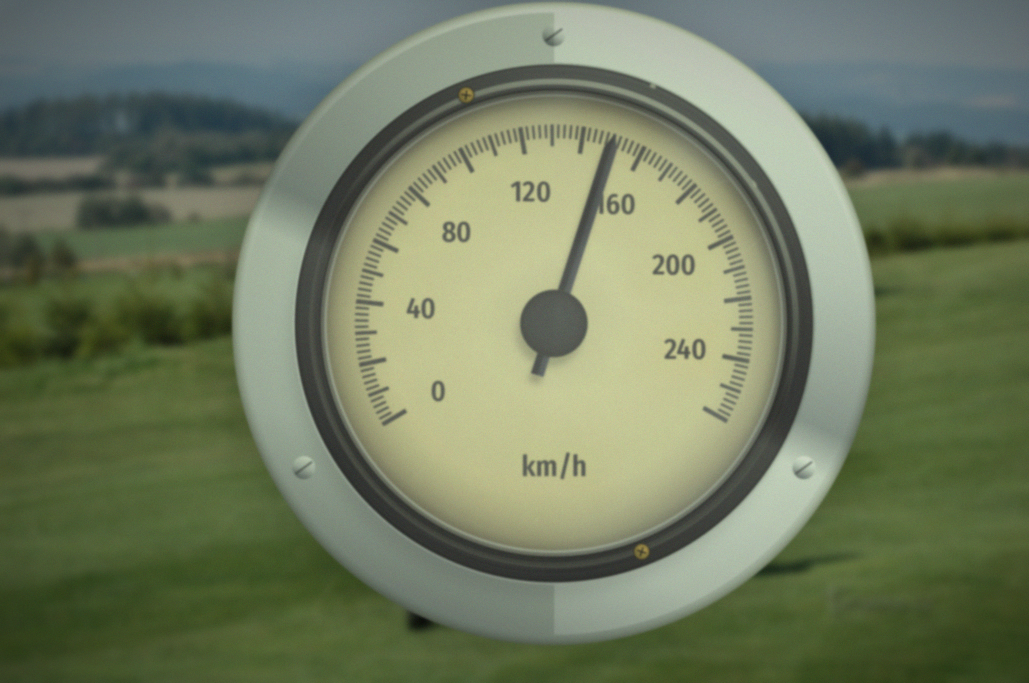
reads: 150km/h
